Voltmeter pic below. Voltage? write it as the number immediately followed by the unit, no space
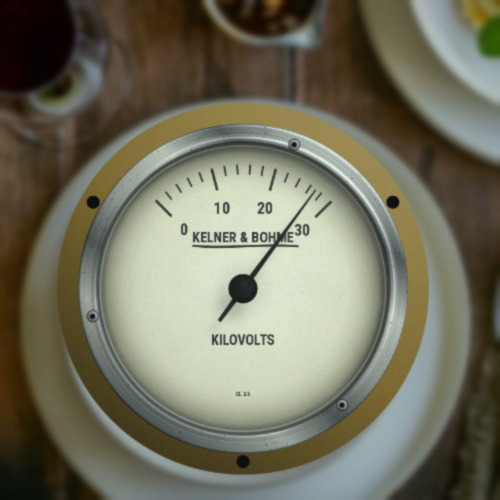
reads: 27kV
